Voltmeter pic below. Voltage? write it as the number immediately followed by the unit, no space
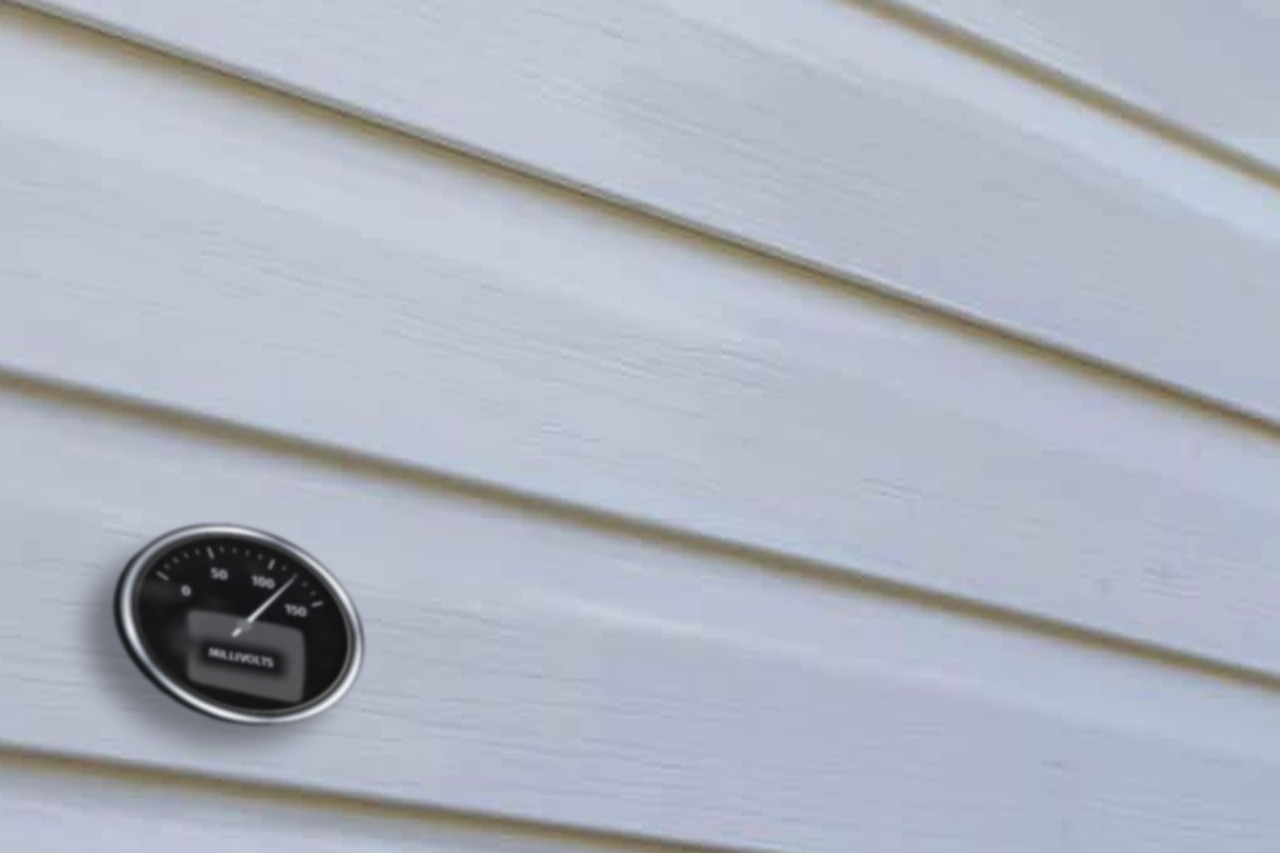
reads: 120mV
